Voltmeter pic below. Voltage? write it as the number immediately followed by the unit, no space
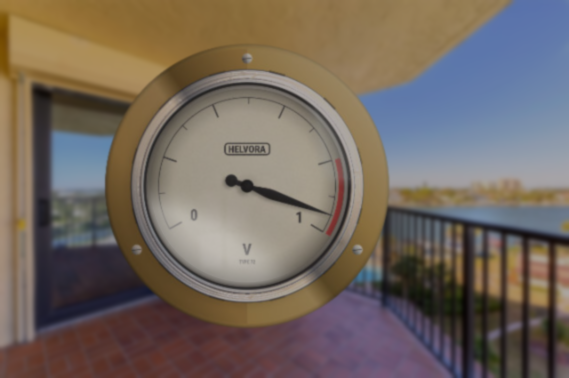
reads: 0.95V
